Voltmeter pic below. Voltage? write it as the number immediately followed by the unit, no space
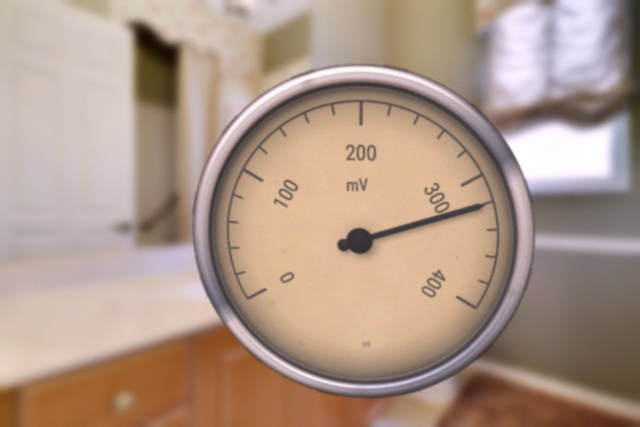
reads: 320mV
